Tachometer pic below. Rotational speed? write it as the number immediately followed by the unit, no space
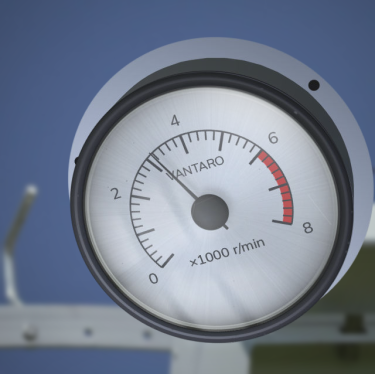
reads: 3200rpm
